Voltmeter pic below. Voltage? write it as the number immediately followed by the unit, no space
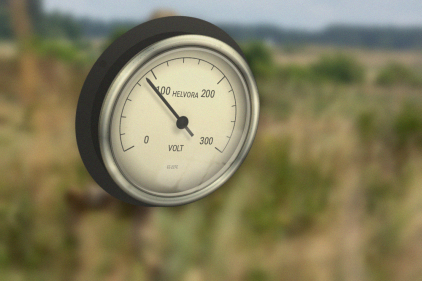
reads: 90V
